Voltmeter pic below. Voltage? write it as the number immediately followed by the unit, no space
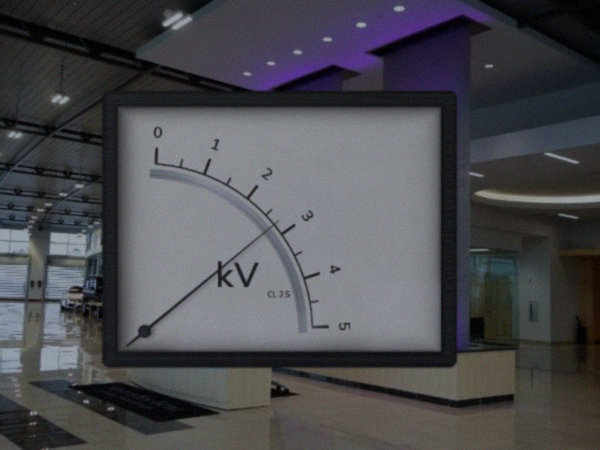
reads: 2.75kV
